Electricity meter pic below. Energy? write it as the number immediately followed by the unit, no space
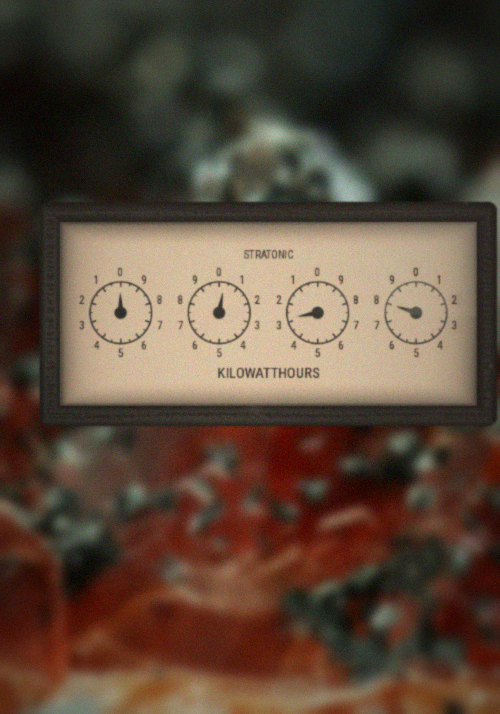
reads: 28kWh
